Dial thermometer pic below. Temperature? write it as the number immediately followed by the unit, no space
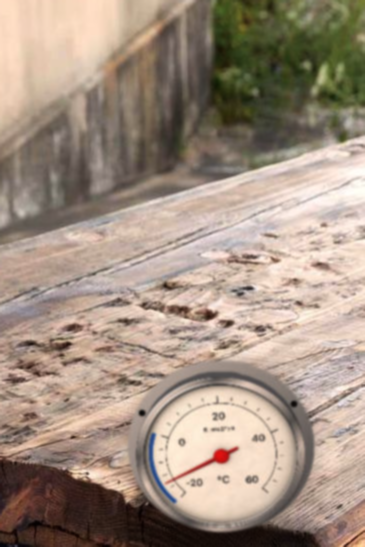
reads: -14°C
